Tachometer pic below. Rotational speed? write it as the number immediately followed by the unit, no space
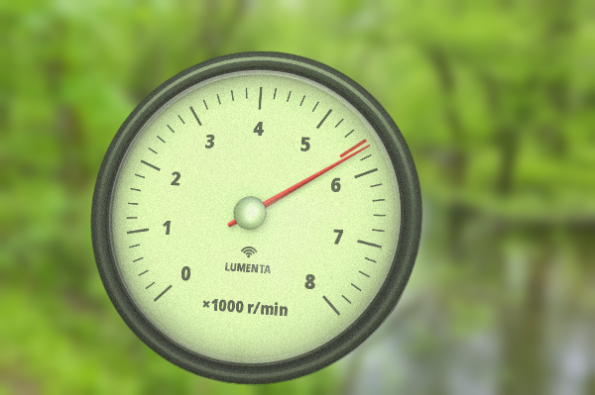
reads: 5700rpm
